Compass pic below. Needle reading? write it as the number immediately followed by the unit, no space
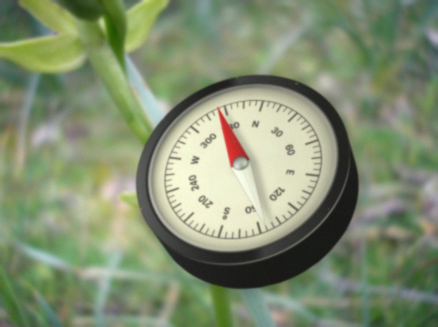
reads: 325°
